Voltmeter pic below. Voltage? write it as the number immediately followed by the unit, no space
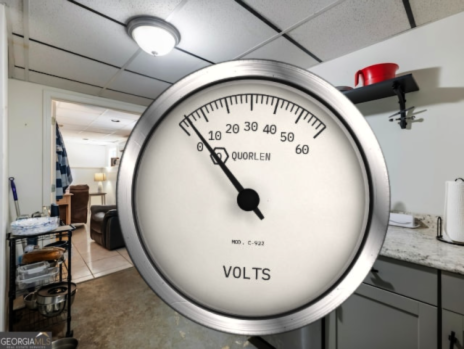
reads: 4V
